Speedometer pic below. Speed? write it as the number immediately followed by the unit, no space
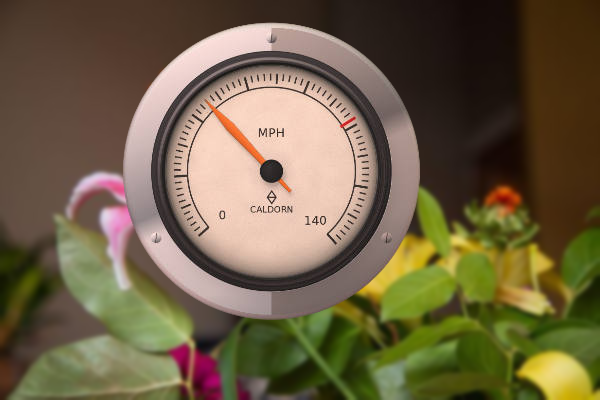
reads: 46mph
